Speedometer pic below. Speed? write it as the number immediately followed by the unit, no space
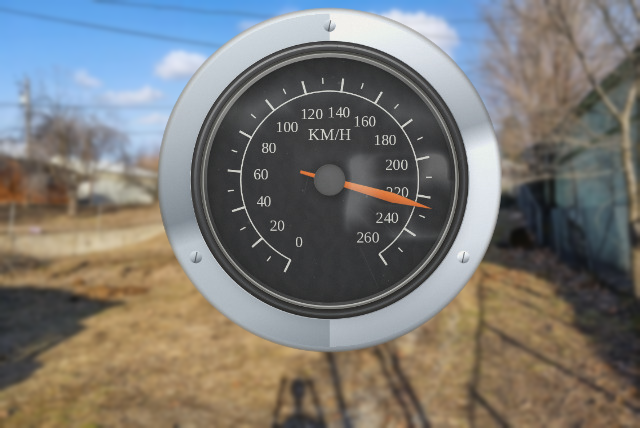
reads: 225km/h
